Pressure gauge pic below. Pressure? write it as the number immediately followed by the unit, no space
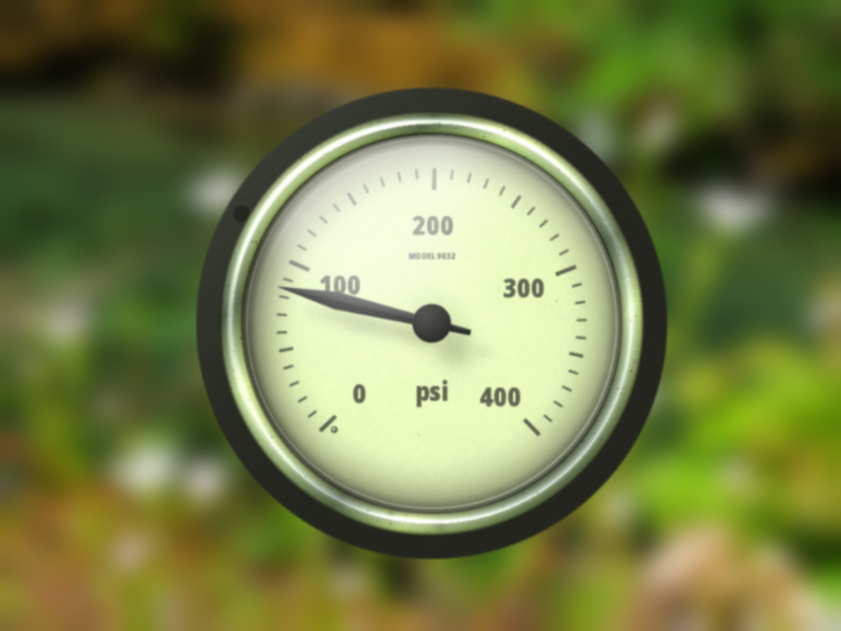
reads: 85psi
